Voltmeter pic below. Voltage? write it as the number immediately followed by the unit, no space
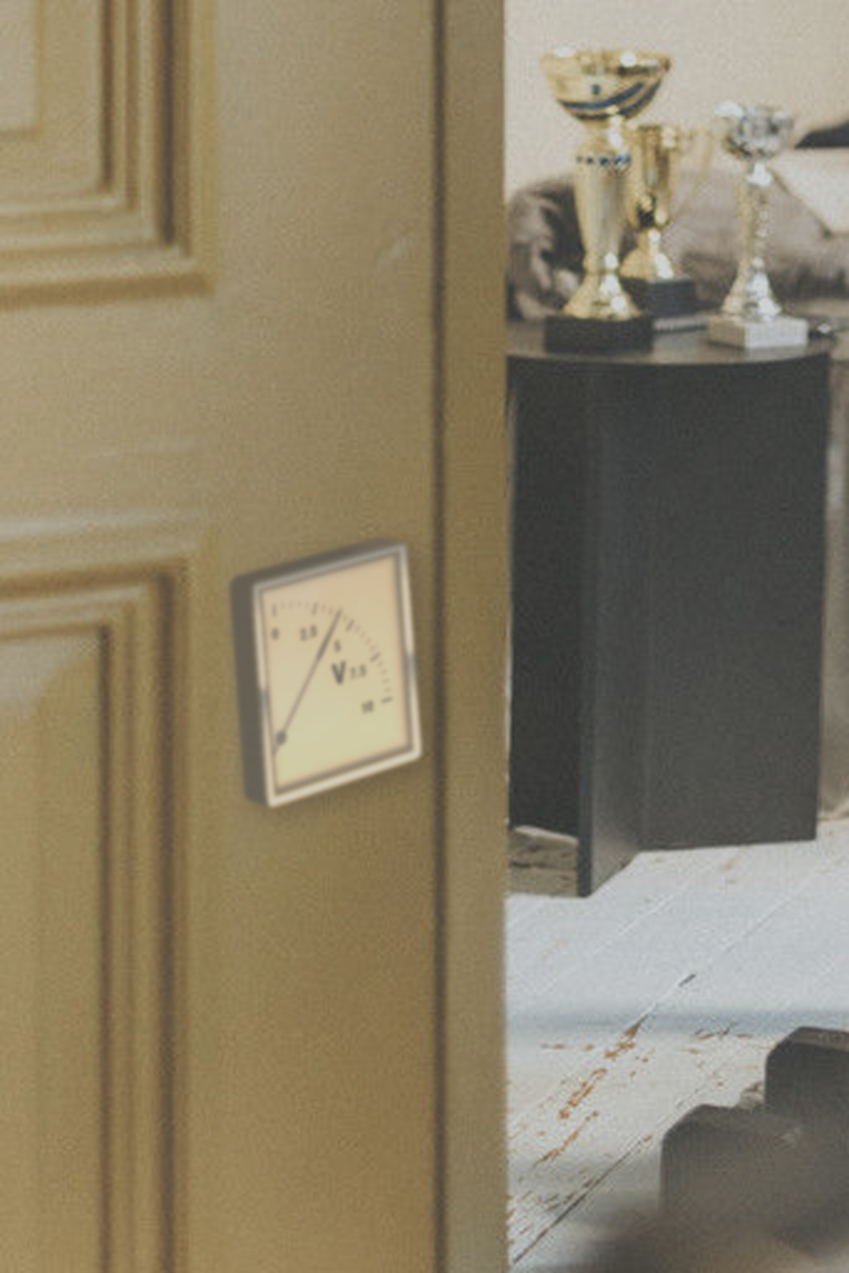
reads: 4V
